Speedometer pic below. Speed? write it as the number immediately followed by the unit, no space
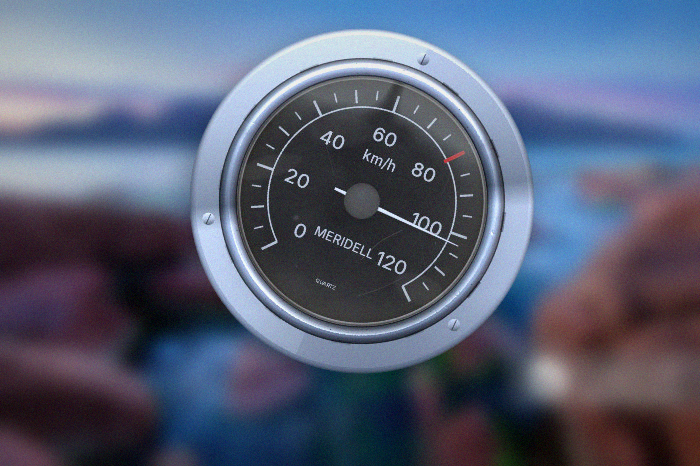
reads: 102.5km/h
